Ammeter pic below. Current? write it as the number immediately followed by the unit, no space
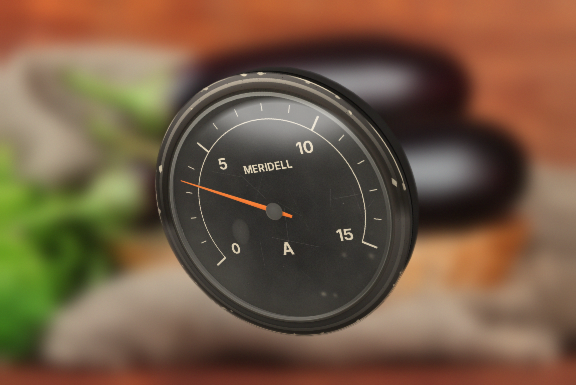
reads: 3.5A
